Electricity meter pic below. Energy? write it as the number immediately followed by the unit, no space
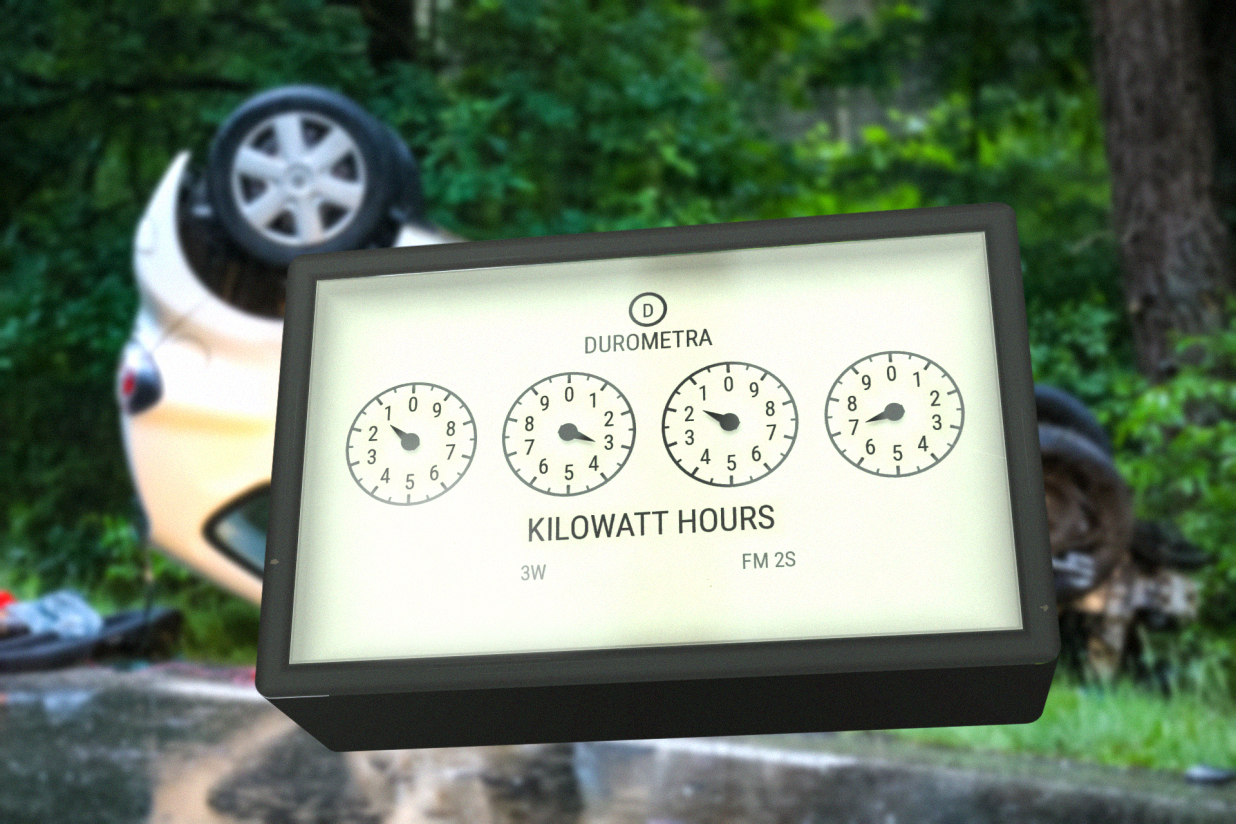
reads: 1317kWh
